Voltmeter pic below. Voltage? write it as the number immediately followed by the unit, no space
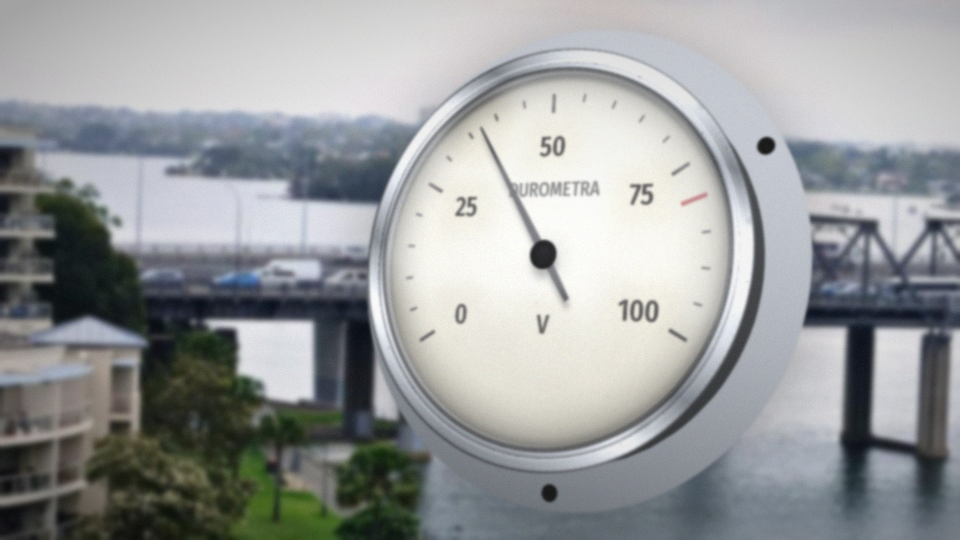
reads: 37.5V
